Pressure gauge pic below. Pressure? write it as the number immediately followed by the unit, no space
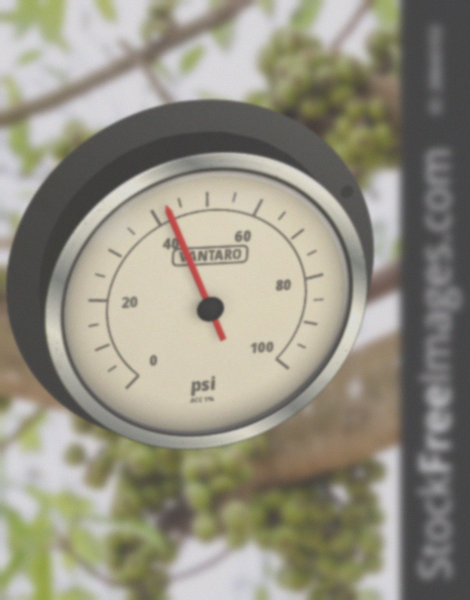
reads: 42.5psi
